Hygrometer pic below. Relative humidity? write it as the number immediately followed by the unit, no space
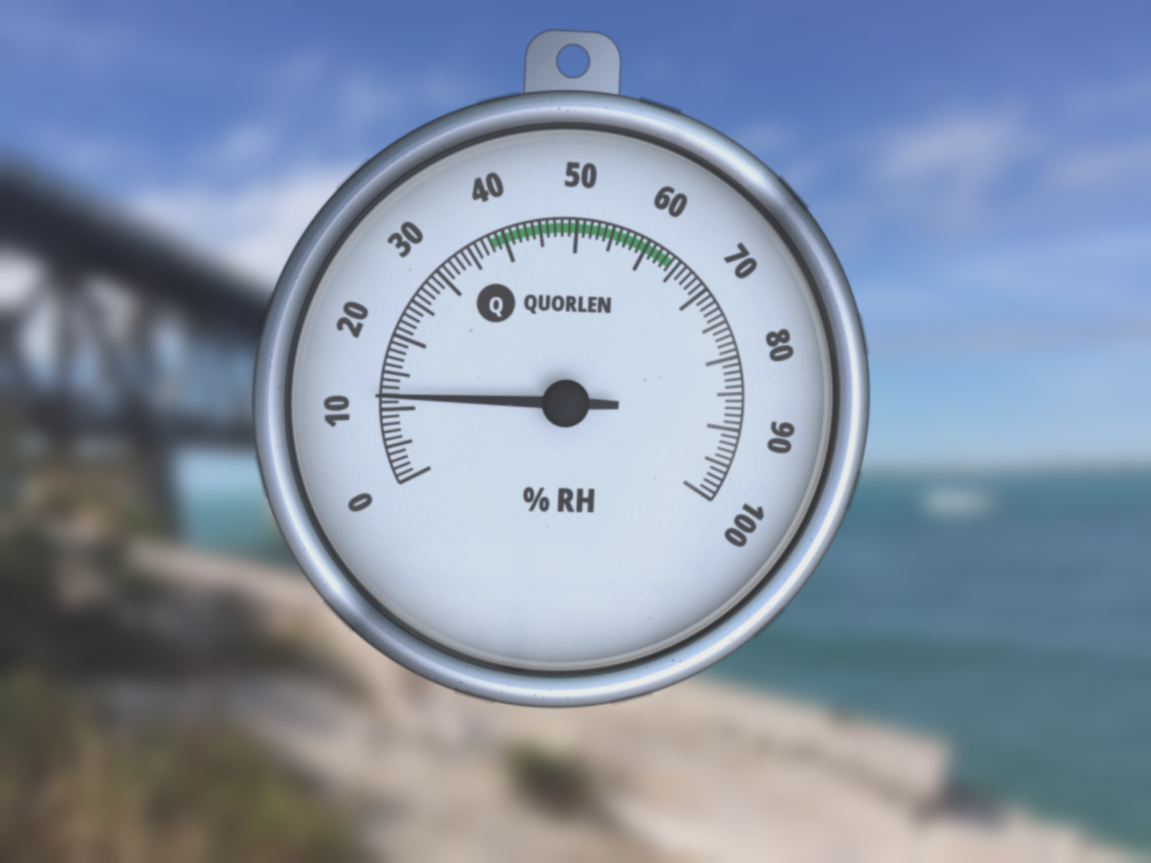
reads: 12%
